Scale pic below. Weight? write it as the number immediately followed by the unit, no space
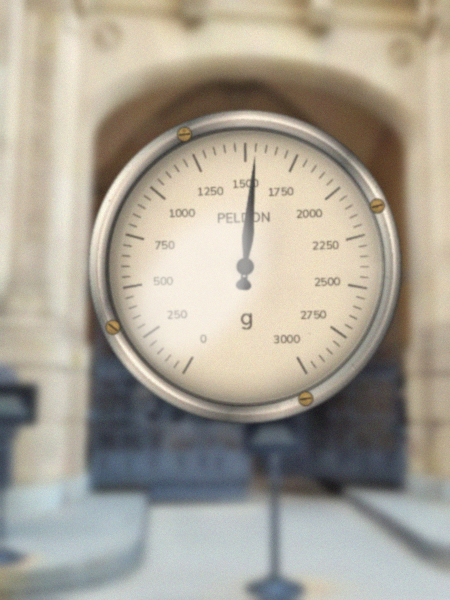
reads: 1550g
